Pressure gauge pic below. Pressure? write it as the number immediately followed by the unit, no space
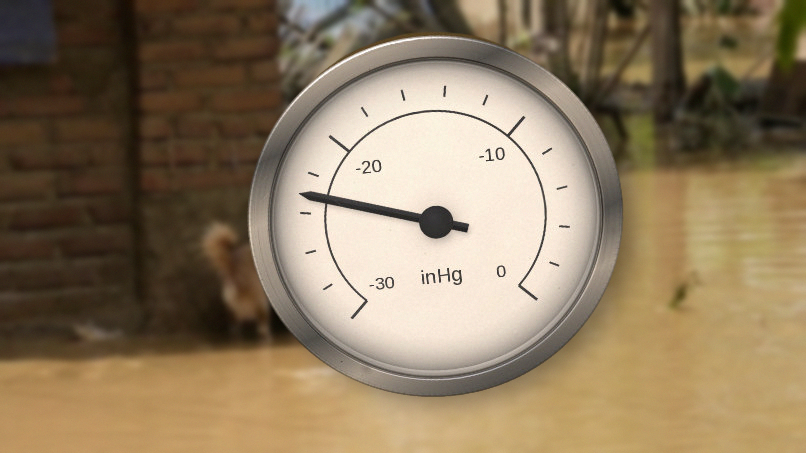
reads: -23inHg
